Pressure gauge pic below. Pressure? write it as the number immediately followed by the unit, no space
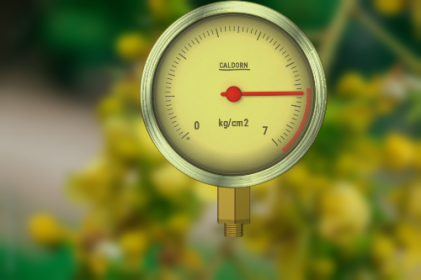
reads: 5.7kg/cm²
